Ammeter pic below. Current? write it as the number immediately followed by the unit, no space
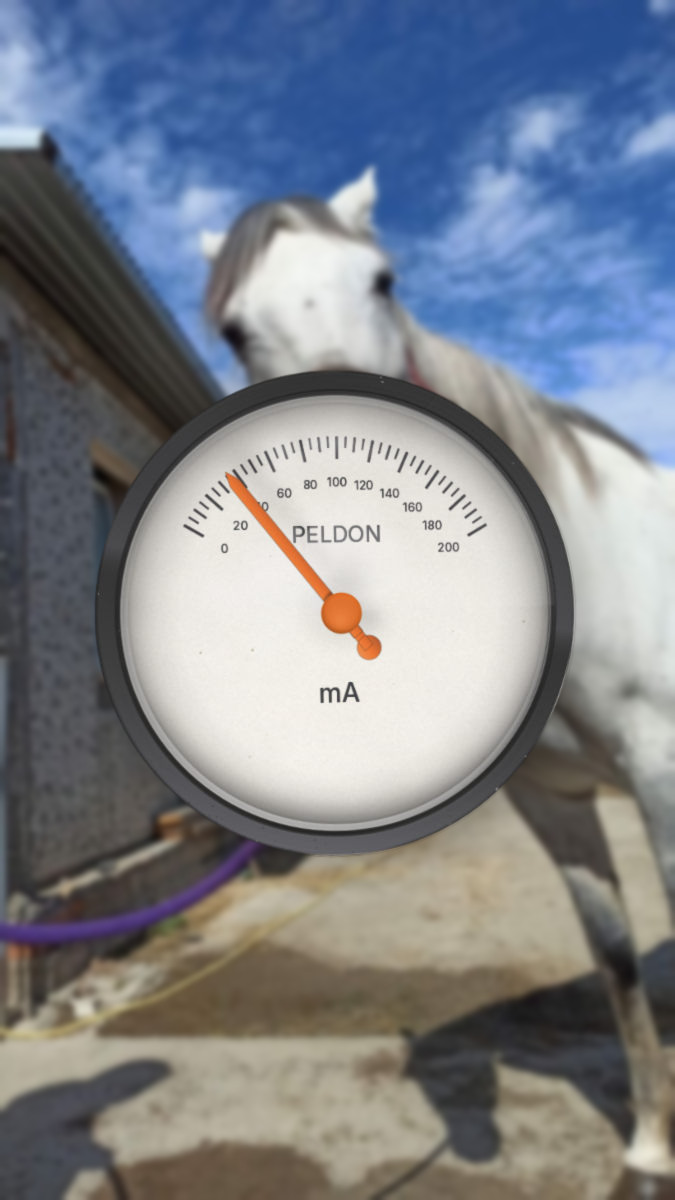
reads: 35mA
